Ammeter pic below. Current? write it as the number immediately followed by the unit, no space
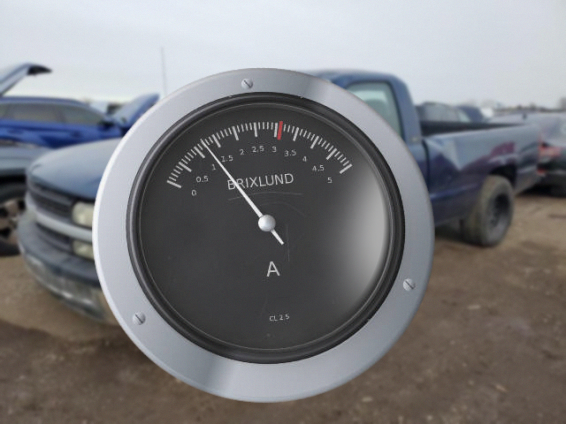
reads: 1.2A
